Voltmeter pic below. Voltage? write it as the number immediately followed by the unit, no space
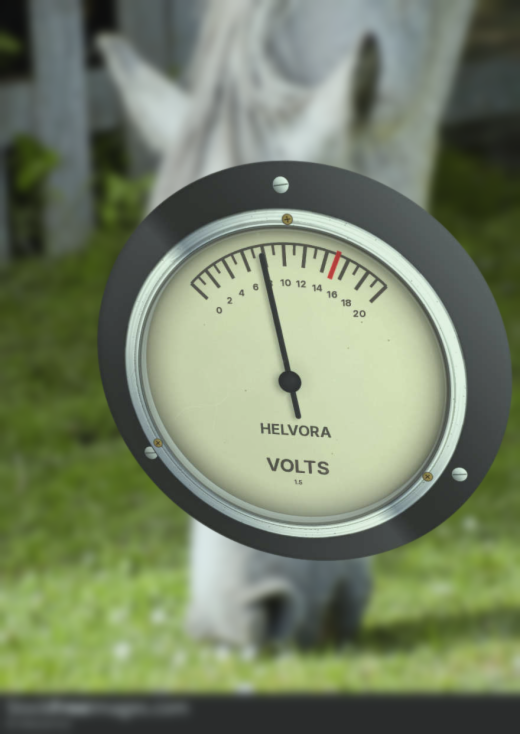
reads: 8V
